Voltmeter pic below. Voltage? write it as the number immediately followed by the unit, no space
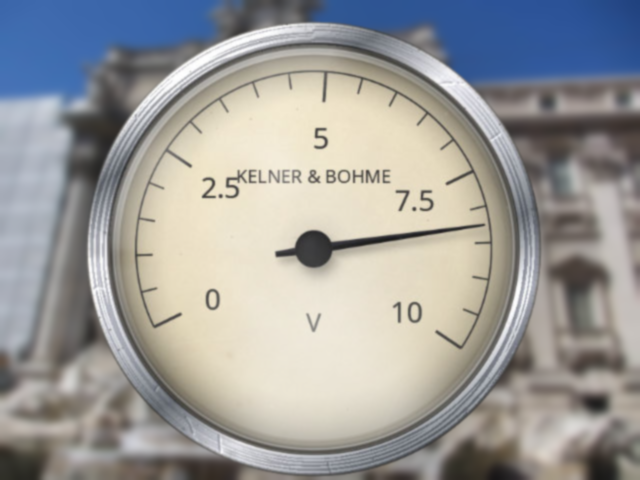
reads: 8.25V
